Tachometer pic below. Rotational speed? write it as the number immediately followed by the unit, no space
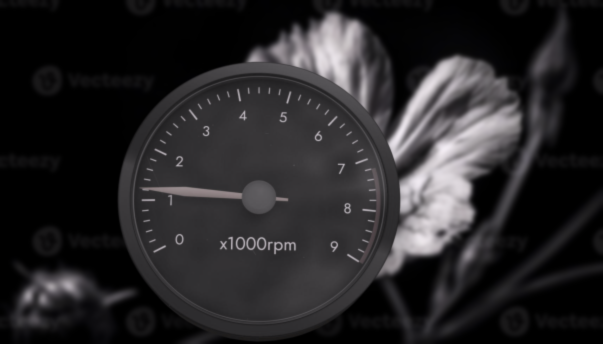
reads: 1200rpm
